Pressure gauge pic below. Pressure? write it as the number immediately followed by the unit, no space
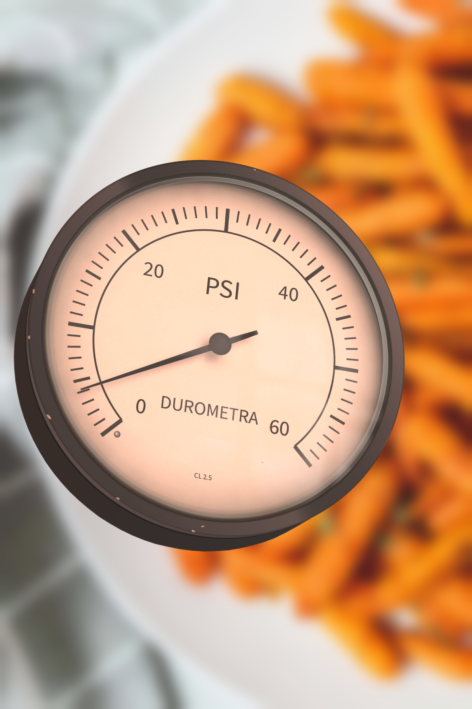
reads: 4psi
